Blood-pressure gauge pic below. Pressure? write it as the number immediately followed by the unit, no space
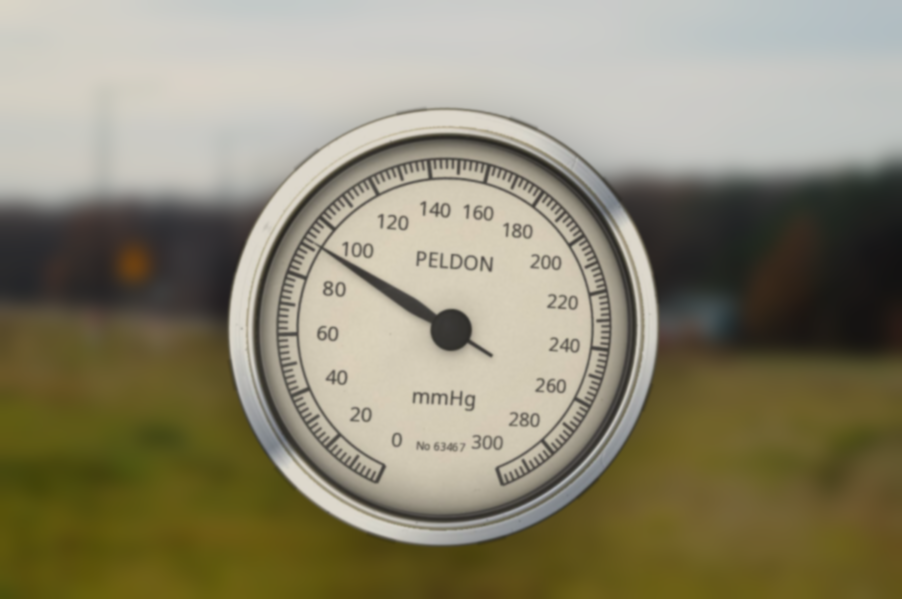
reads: 92mmHg
